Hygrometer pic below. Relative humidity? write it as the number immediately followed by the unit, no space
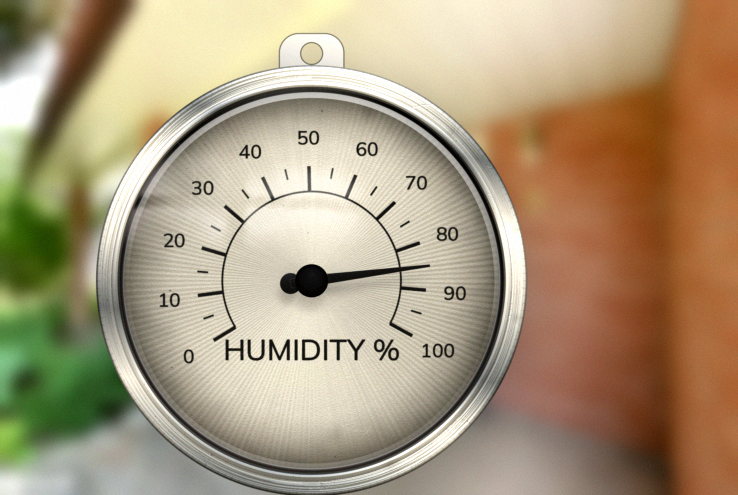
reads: 85%
